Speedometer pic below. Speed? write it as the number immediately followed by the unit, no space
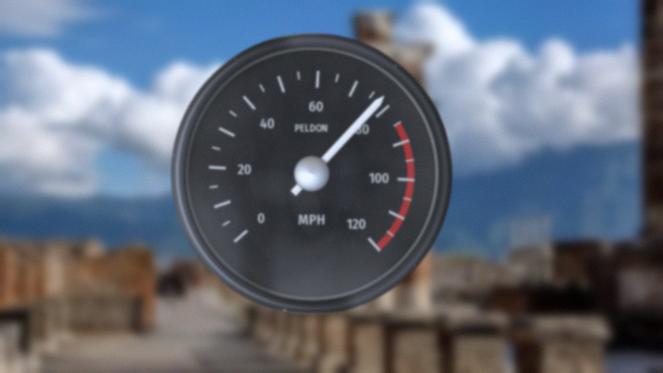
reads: 77.5mph
